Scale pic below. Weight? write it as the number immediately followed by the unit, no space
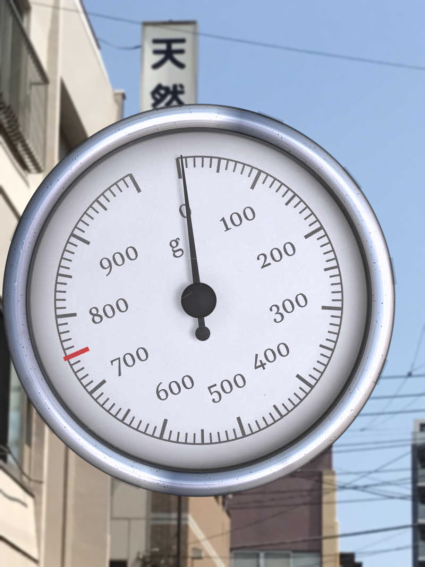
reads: 5g
